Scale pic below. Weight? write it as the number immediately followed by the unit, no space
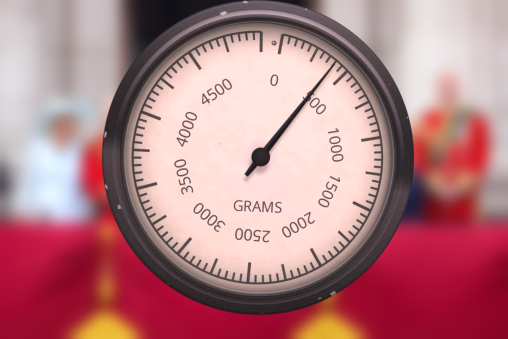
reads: 400g
